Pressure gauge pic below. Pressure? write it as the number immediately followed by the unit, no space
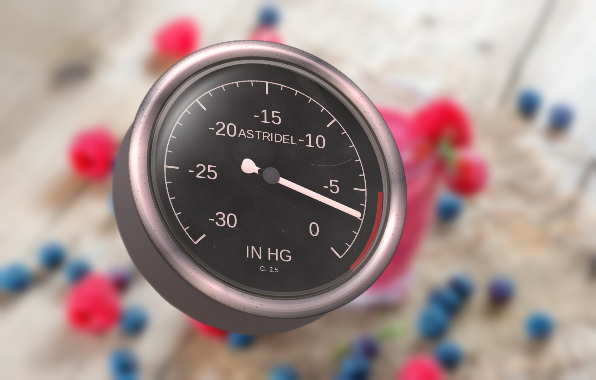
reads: -3inHg
